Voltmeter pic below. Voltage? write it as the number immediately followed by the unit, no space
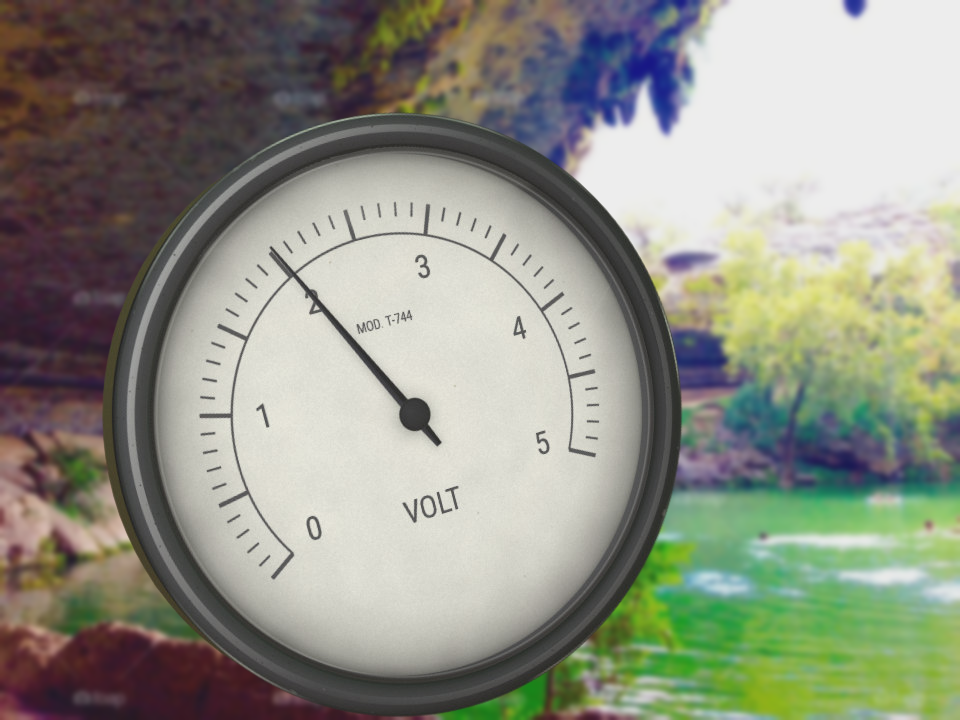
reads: 2V
